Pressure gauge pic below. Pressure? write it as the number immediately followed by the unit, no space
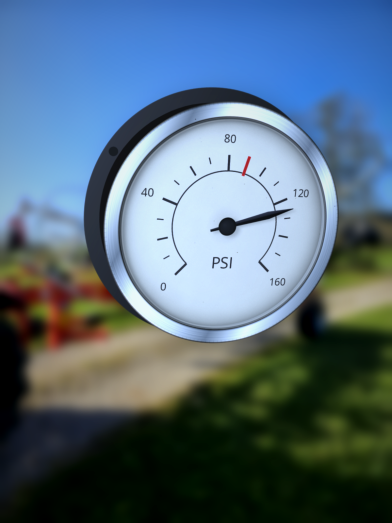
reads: 125psi
